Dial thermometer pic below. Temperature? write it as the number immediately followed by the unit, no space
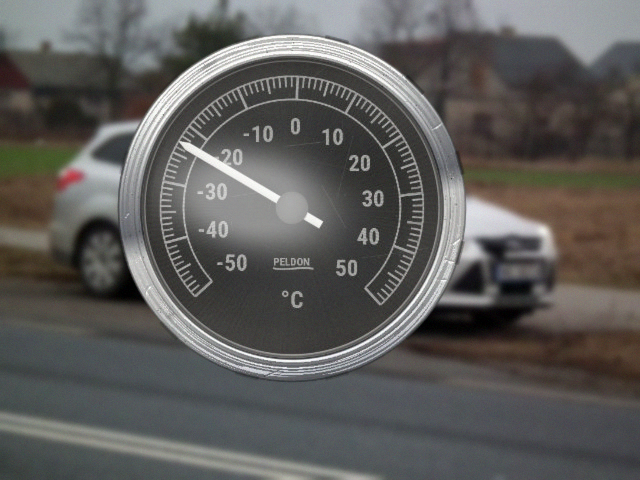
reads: -23°C
